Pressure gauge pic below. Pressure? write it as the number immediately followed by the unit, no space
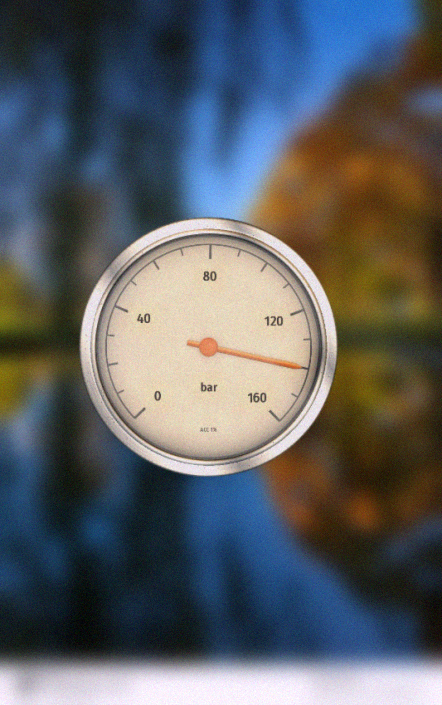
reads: 140bar
